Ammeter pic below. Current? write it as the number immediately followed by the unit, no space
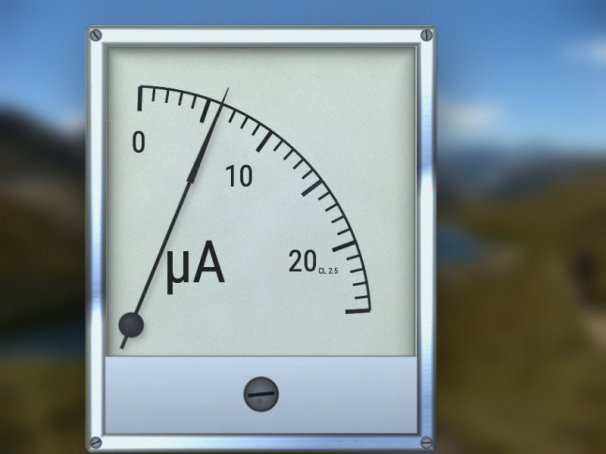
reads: 6µA
